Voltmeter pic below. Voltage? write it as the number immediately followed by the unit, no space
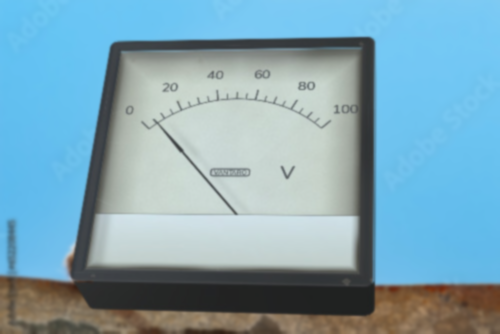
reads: 5V
